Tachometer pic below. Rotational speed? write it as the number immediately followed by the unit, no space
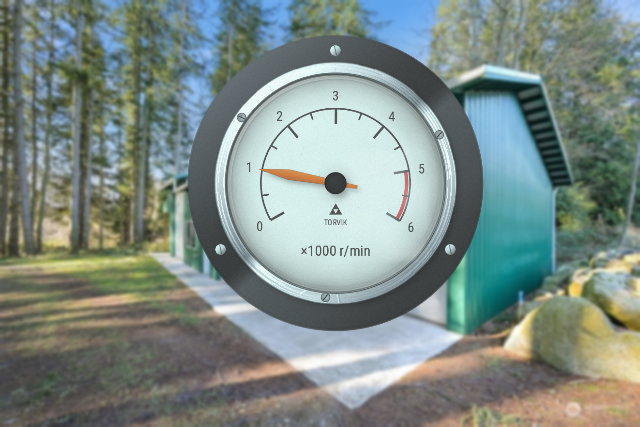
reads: 1000rpm
